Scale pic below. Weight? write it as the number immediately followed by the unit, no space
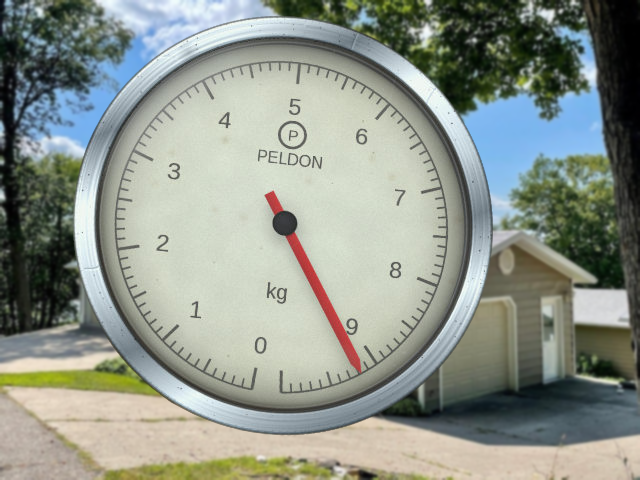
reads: 9.2kg
